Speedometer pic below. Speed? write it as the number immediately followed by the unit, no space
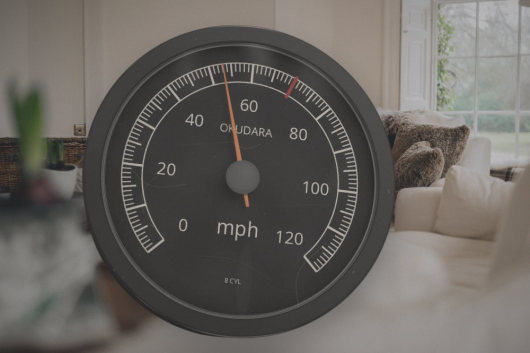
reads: 53mph
